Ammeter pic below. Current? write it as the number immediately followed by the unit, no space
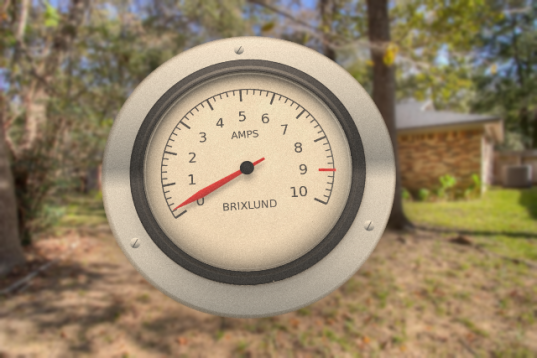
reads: 0.2A
